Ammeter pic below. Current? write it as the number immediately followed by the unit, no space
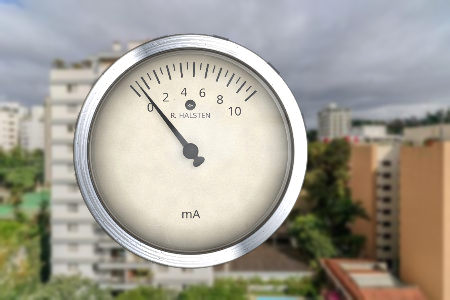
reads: 0.5mA
